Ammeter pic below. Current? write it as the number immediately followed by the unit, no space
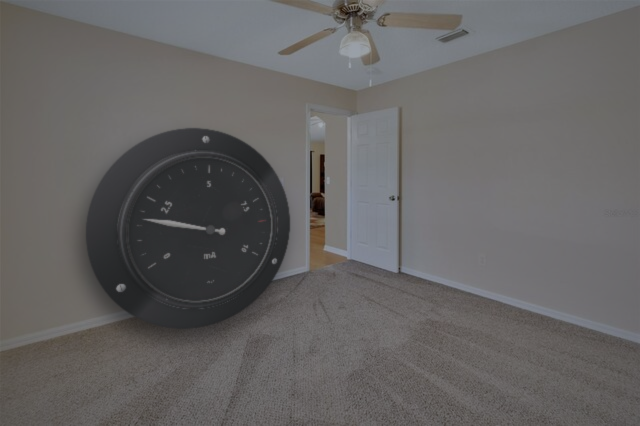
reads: 1.75mA
